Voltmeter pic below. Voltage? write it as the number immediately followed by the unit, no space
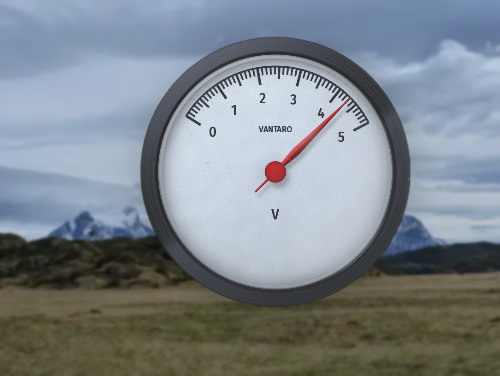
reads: 4.3V
